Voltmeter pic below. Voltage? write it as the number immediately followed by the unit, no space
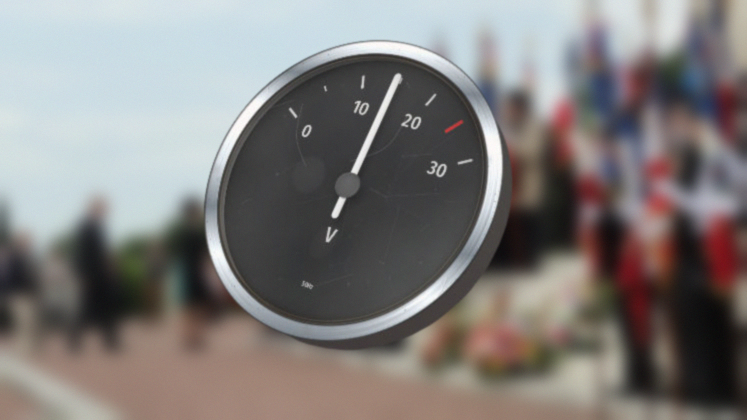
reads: 15V
